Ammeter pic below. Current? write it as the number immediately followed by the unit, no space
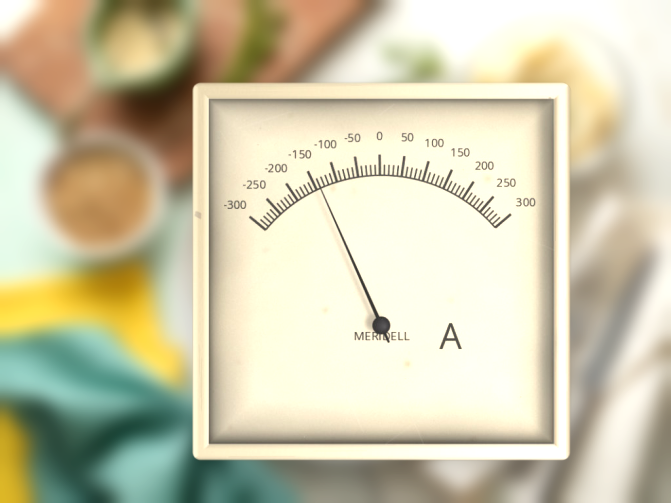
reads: -140A
